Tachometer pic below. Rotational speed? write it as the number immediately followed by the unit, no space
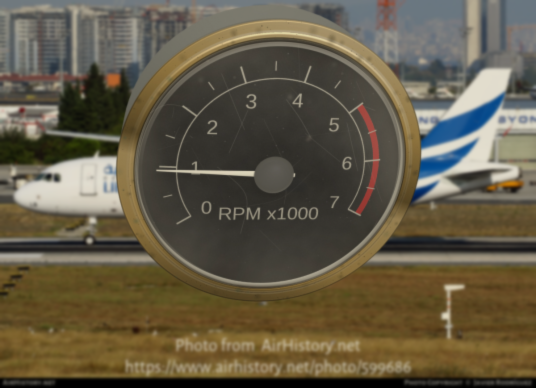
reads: 1000rpm
